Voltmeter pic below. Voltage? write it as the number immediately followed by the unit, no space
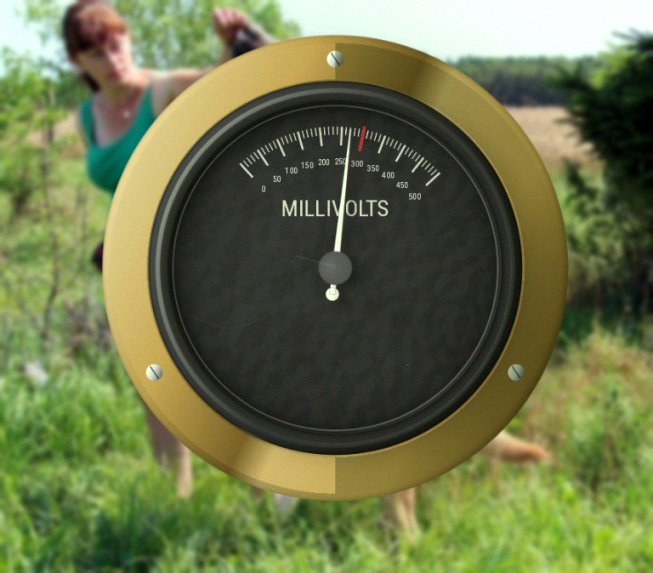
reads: 270mV
